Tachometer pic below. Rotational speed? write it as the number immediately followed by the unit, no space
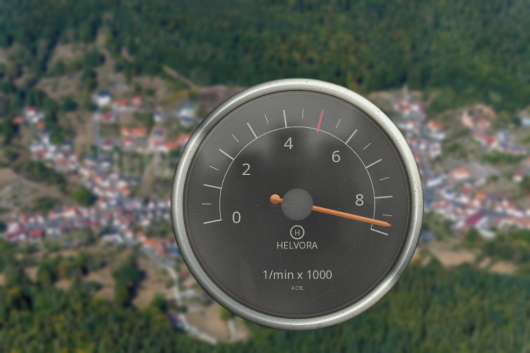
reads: 8750rpm
